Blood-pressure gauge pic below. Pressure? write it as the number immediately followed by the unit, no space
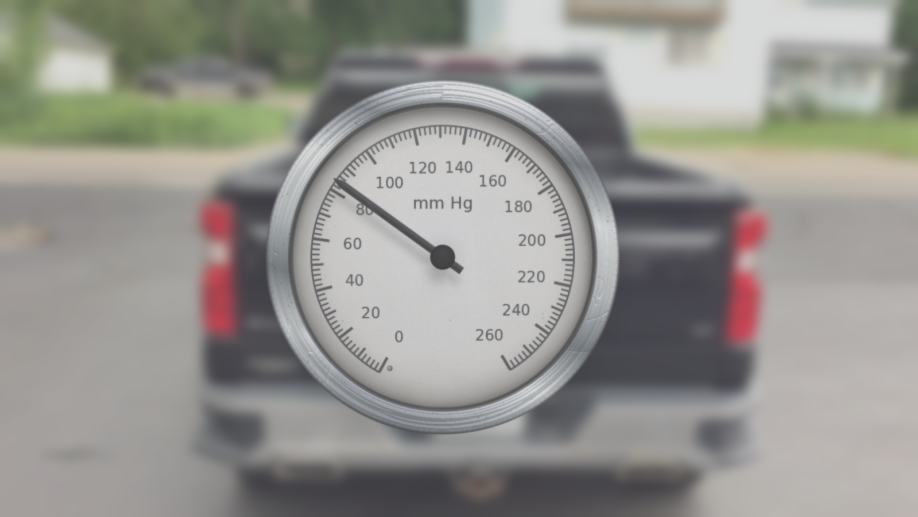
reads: 84mmHg
